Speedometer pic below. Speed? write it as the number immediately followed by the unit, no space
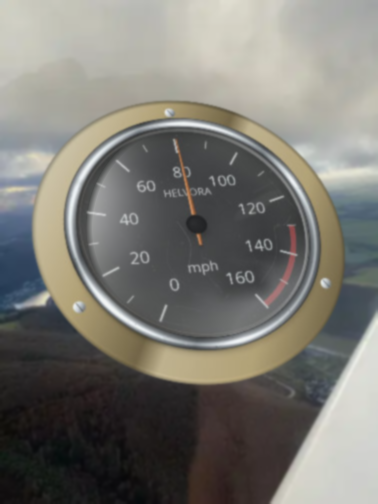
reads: 80mph
